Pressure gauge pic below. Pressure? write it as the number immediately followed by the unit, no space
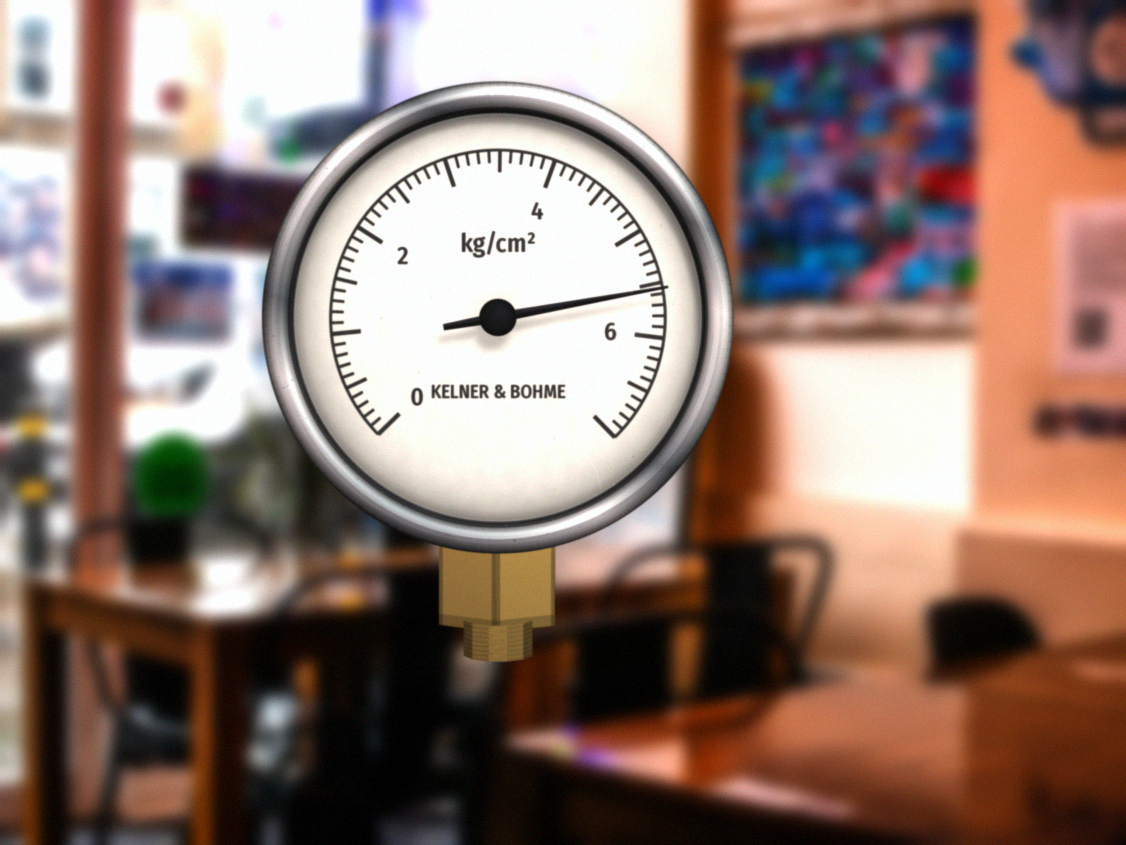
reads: 5.55kg/cm²
